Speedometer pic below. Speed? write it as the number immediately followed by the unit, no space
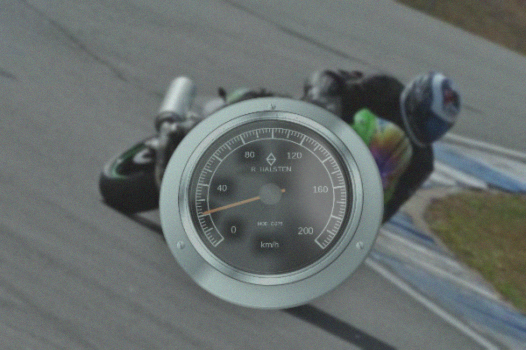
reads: 20km/h
